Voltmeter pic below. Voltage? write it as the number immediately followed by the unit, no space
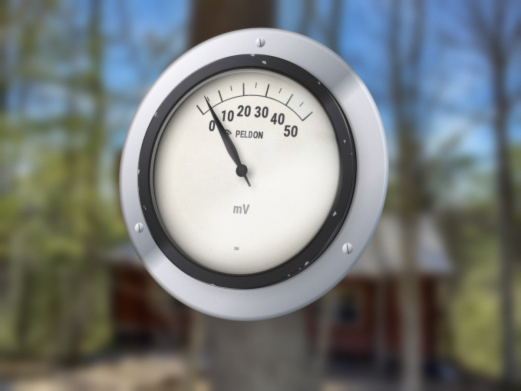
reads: 5mV
